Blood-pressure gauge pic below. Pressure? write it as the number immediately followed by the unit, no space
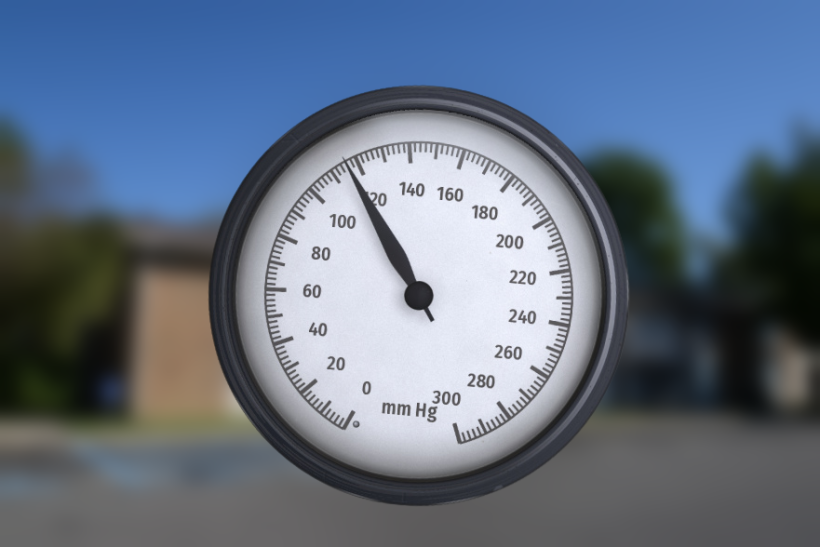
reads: 116mmHg
